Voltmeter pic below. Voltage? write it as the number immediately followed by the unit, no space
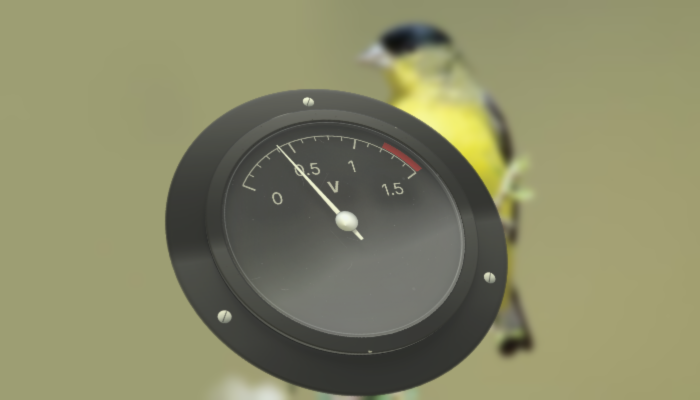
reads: 0.4V
